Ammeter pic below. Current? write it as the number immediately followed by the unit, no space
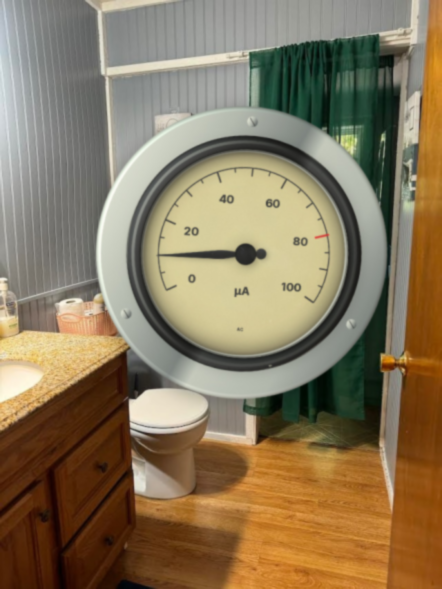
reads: 10µA
